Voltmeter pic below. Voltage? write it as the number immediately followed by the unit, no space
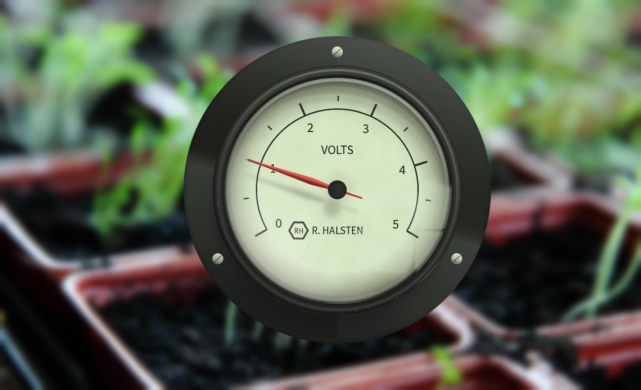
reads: 1V
